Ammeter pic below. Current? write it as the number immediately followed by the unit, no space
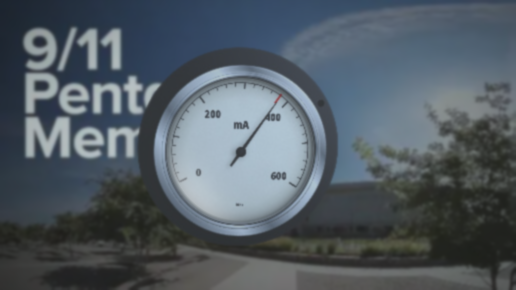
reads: 380mA
